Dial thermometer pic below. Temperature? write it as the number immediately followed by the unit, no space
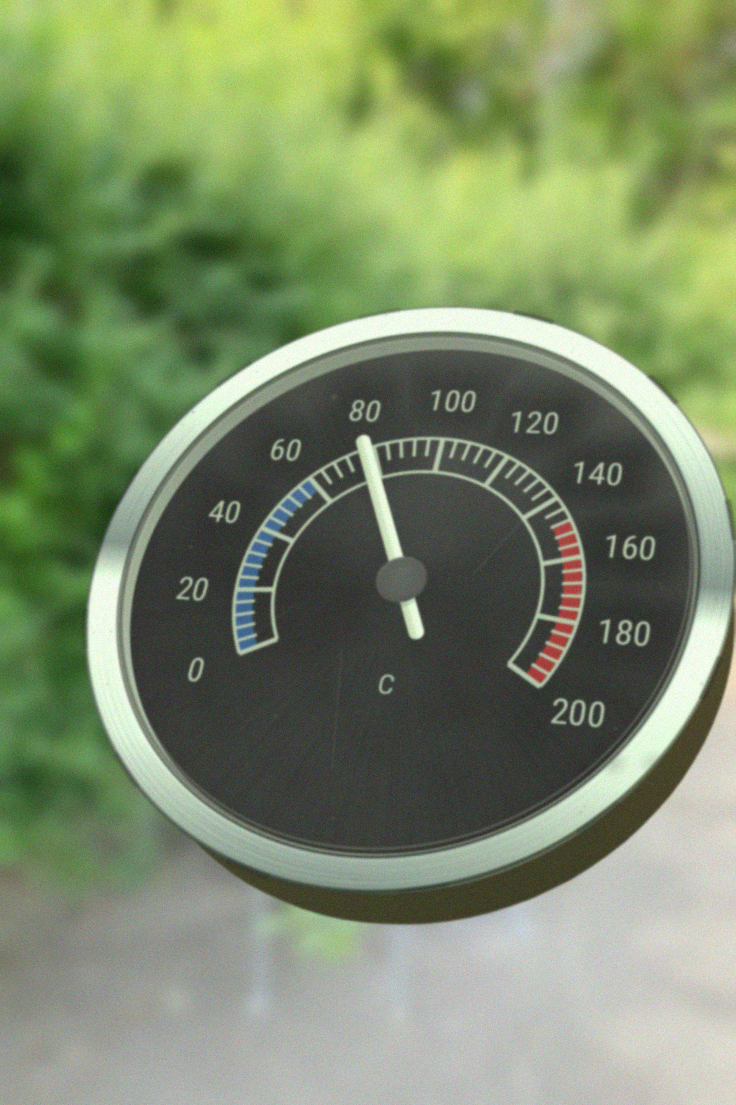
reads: 78°C
